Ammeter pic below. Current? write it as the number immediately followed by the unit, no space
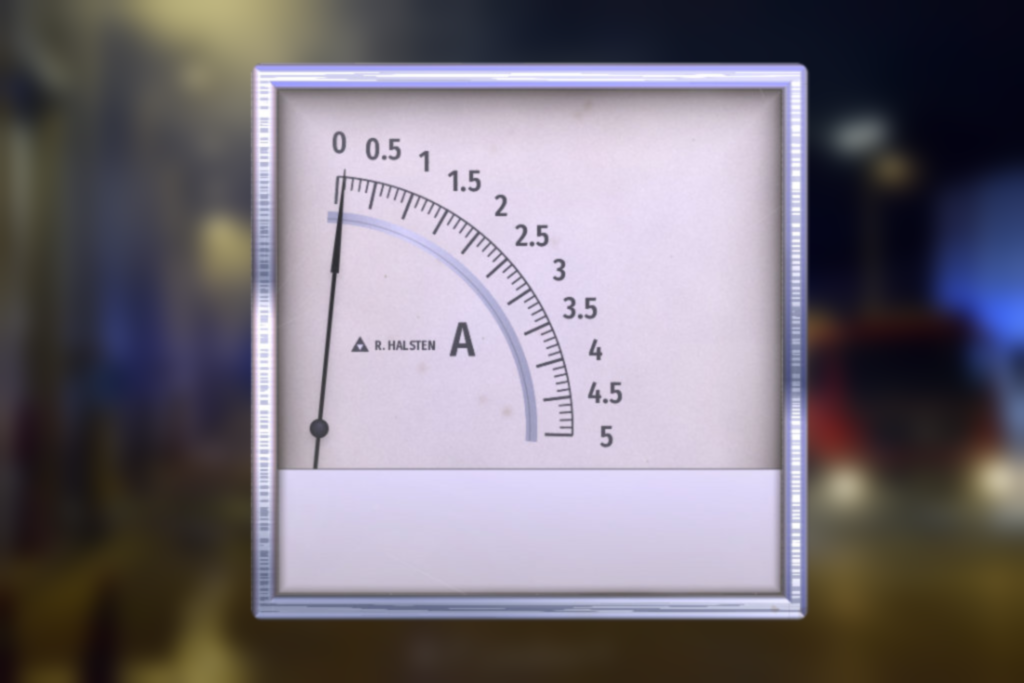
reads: 0.1A
